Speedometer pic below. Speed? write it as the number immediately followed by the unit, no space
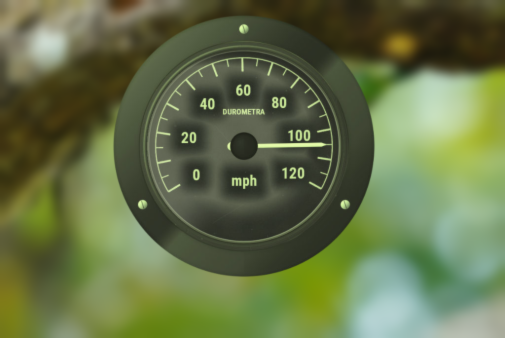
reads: 105mph
